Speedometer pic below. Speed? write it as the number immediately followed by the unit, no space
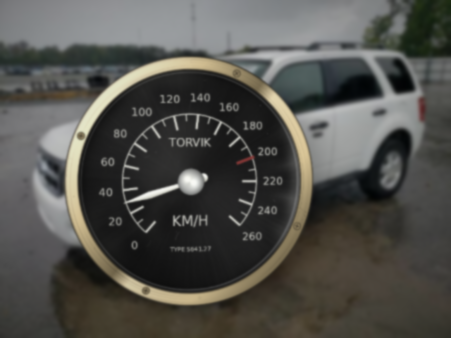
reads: 30km/h
